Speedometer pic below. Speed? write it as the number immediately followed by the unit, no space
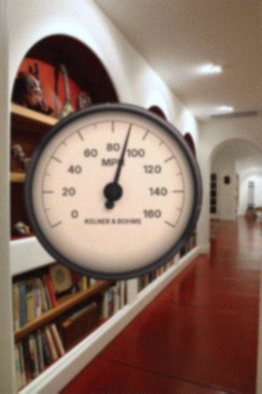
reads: 90mph
